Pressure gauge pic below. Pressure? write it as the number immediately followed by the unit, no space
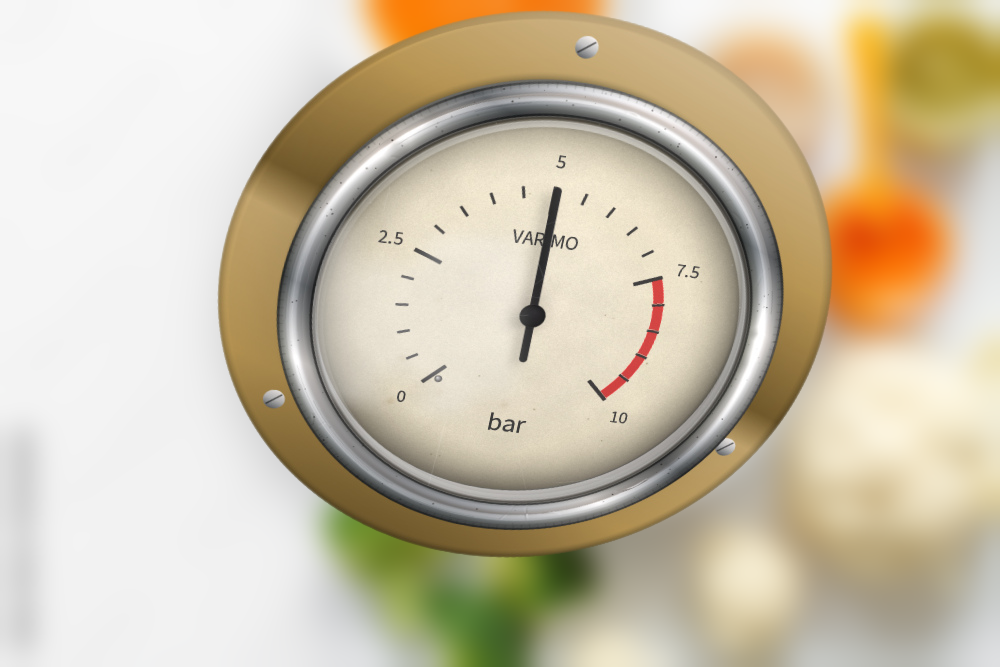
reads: 5bar
